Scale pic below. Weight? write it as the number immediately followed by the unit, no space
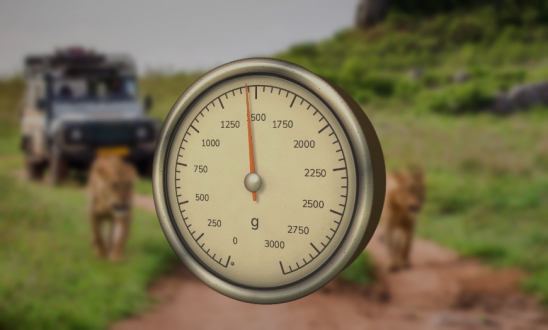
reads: 1450g
